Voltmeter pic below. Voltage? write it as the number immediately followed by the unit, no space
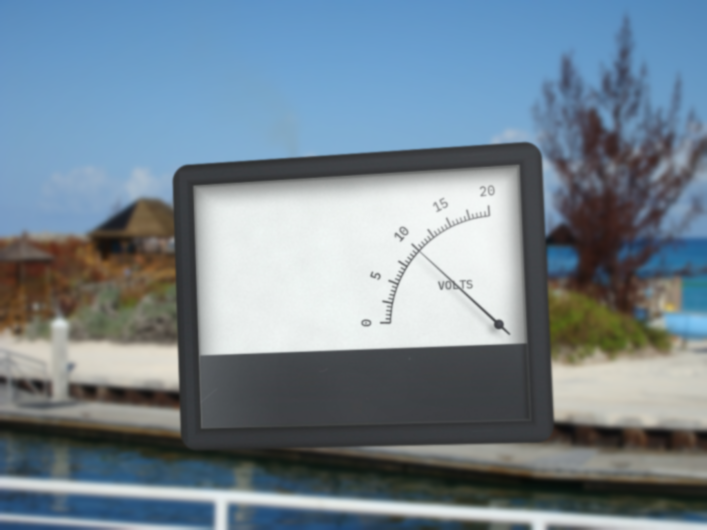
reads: 10V
